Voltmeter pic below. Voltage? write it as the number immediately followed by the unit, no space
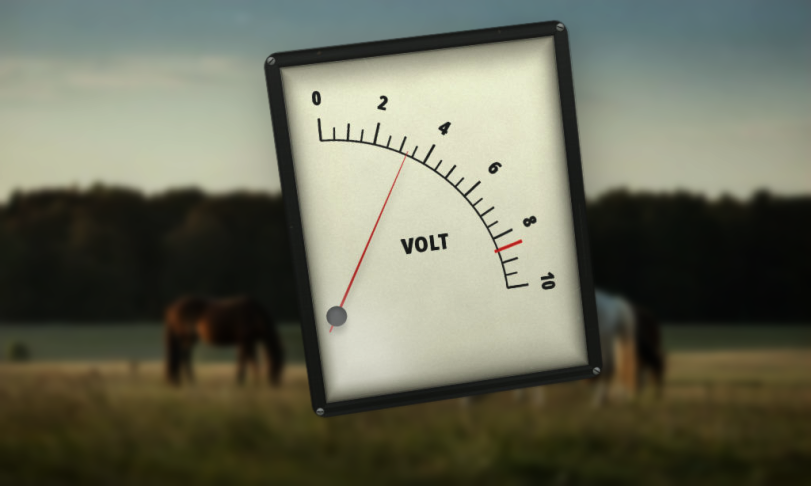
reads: 3.25V
